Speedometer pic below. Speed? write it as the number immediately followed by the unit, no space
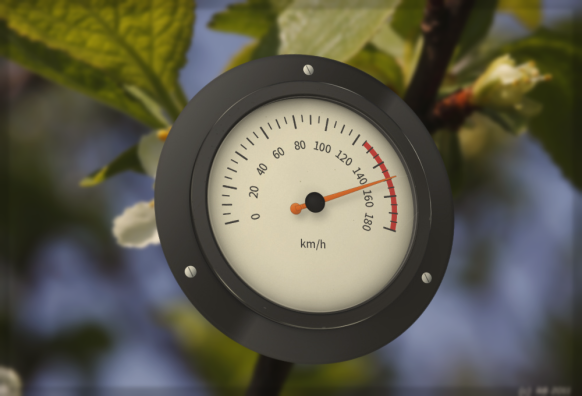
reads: 150km/h
